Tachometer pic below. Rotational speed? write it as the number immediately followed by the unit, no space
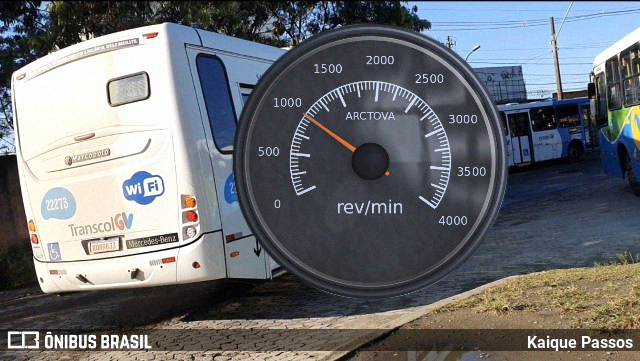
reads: 1000rpm
